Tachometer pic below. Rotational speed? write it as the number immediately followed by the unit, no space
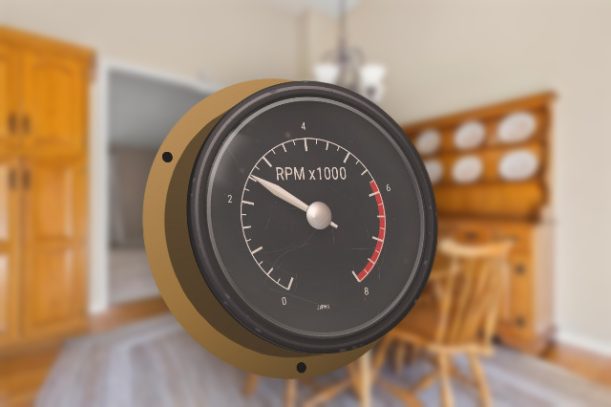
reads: 2500rpm
